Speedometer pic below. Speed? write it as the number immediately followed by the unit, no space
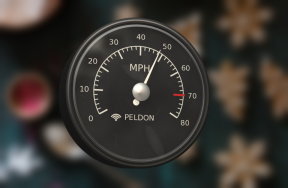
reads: 48mph
